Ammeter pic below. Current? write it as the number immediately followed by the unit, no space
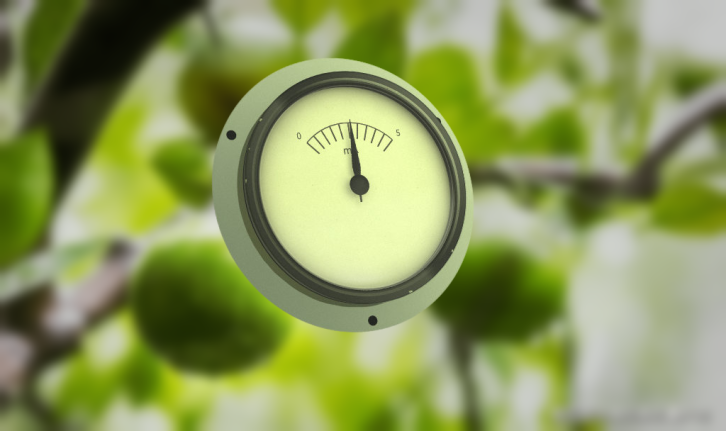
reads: 2.5mA
